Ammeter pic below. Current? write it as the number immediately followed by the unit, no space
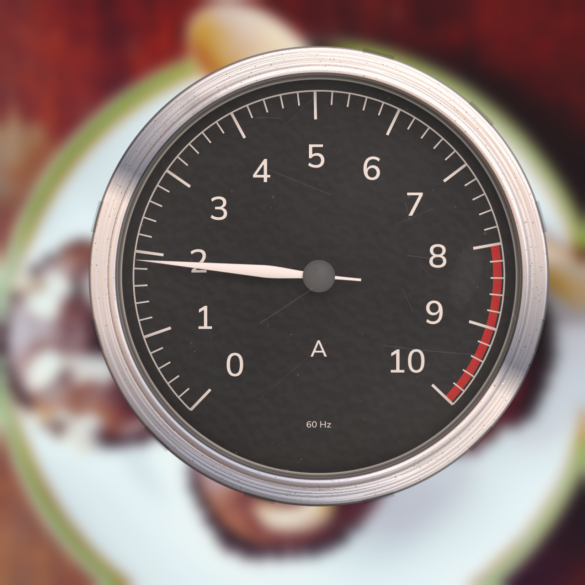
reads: 1.9A
